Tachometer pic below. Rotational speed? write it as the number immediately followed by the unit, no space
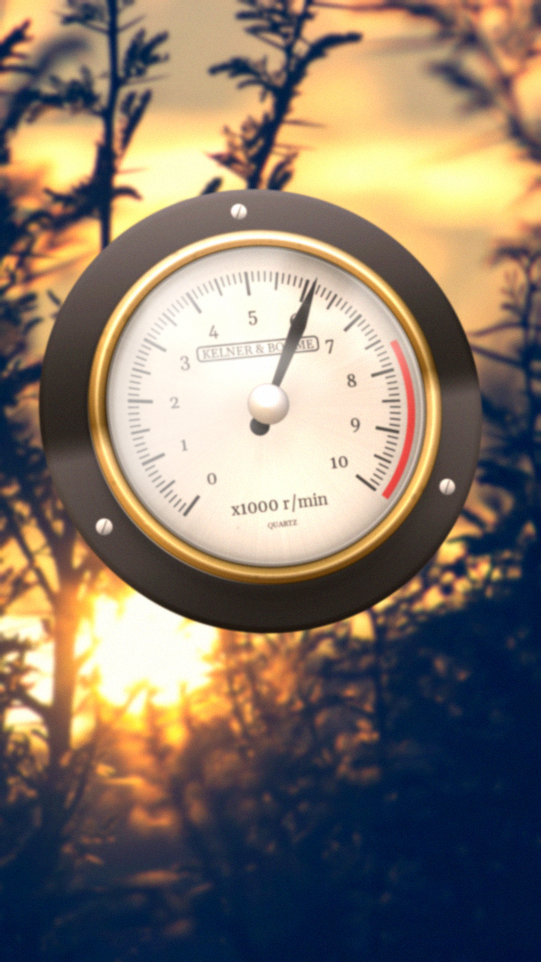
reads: 6100rpm
